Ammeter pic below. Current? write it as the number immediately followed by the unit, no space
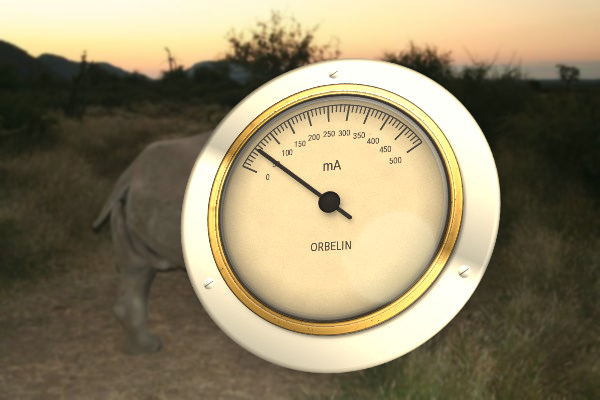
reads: 50mA
